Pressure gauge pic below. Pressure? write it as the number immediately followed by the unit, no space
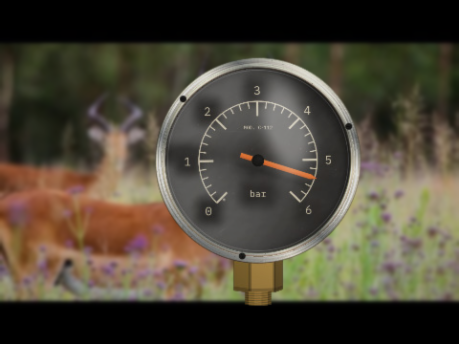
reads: 5.4bar
